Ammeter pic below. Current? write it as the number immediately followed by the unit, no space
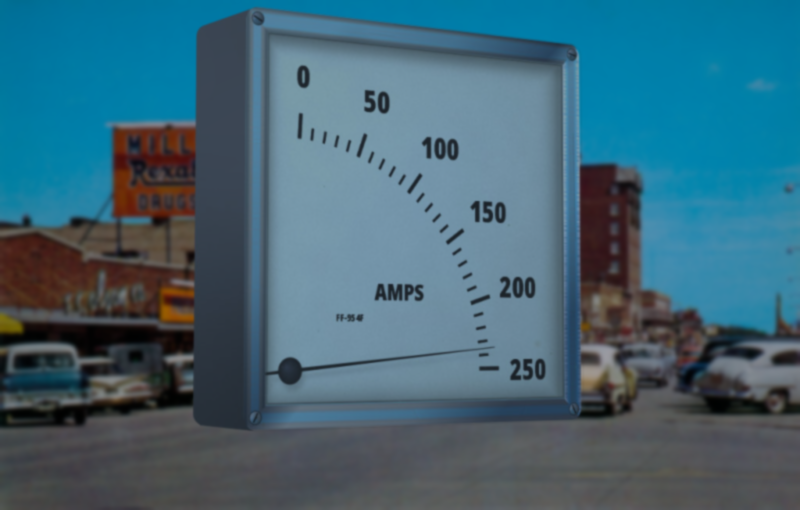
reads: 235A
